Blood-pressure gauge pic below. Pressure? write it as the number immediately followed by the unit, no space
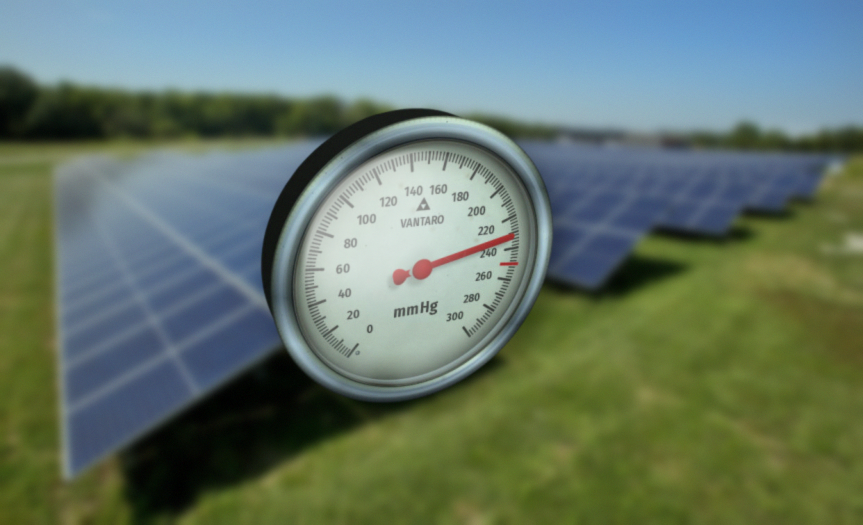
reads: 230mmHg
